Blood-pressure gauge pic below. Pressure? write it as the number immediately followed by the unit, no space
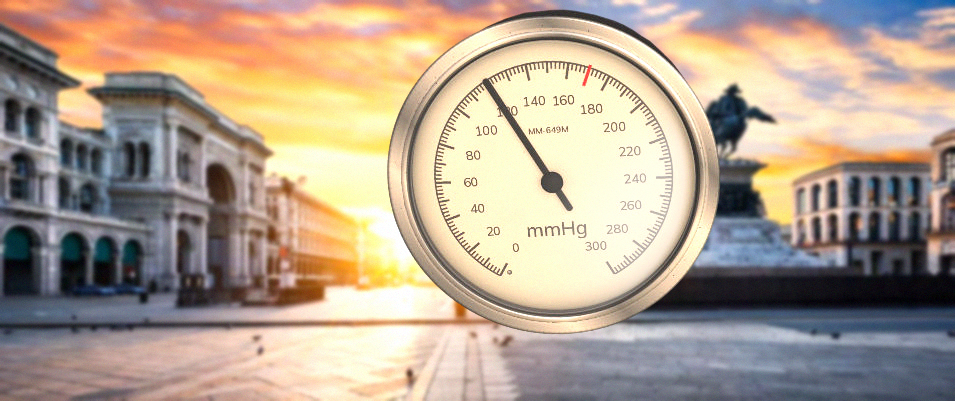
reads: 120mmHg
